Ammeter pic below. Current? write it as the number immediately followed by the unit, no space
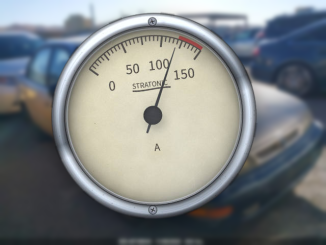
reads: 120A
